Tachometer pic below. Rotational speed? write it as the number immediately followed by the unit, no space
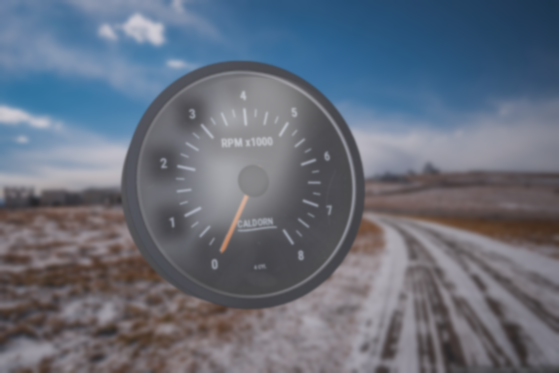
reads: 0rpm
